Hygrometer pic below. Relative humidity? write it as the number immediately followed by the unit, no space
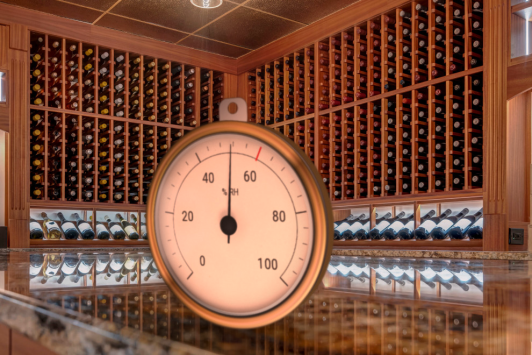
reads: 52%
